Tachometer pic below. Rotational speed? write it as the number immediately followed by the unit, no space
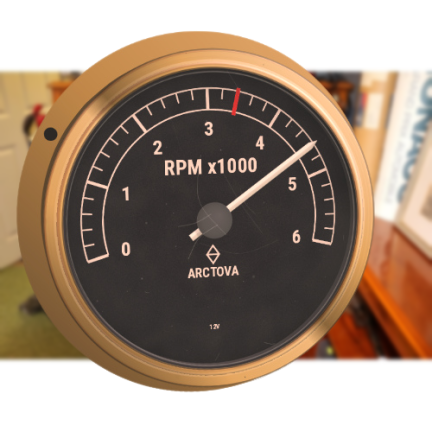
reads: 4600rpm
